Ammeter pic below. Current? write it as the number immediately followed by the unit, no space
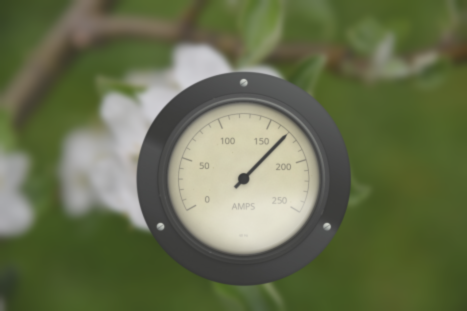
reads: 170A
